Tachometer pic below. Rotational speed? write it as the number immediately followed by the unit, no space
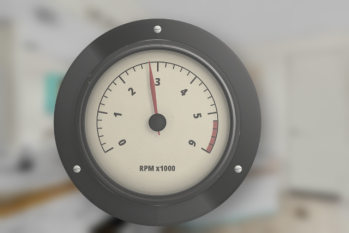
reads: 2800rpm
